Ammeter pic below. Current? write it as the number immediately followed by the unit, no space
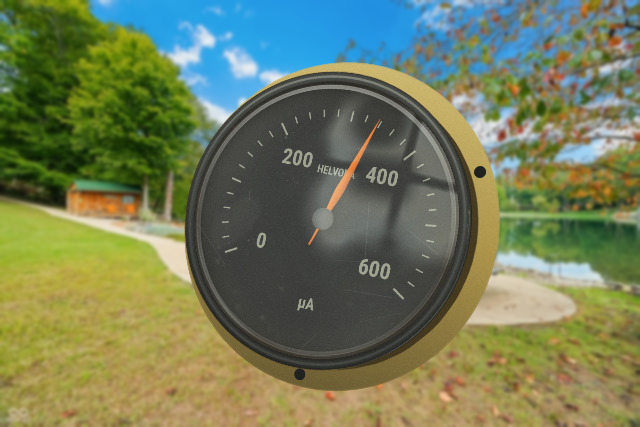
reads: 340µA
